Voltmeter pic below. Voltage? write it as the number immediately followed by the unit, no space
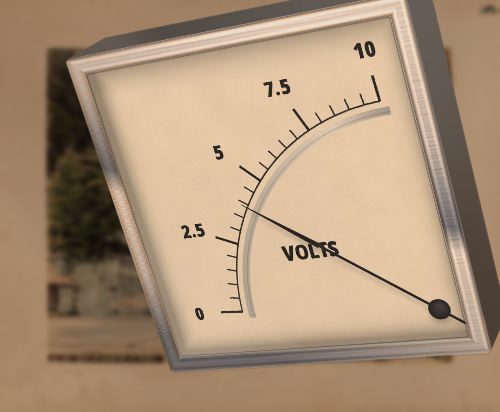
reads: 4V
